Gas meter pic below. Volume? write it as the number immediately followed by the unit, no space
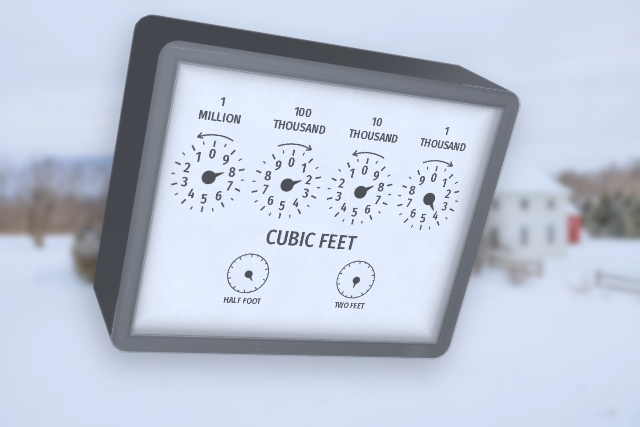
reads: 818400ft³
